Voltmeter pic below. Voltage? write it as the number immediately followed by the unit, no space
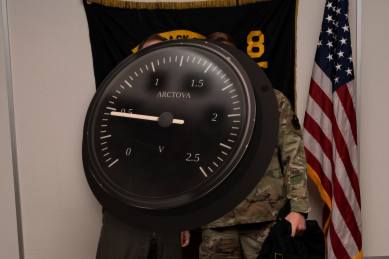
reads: 0.45V
